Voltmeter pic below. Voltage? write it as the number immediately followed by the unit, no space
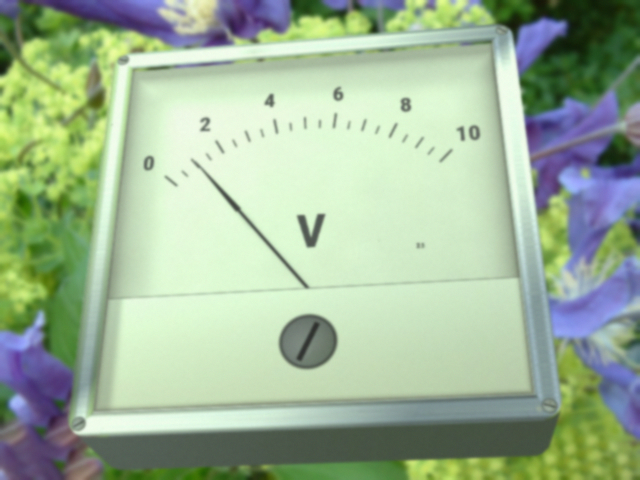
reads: 1V
